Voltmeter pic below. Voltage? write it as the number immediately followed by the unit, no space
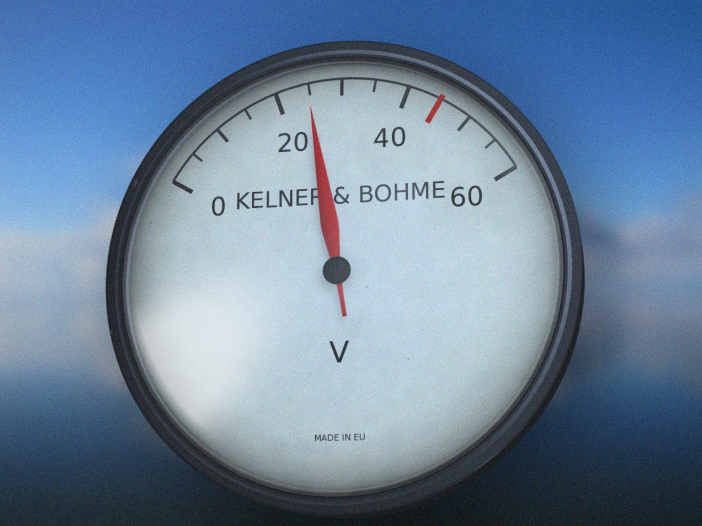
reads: 25V
